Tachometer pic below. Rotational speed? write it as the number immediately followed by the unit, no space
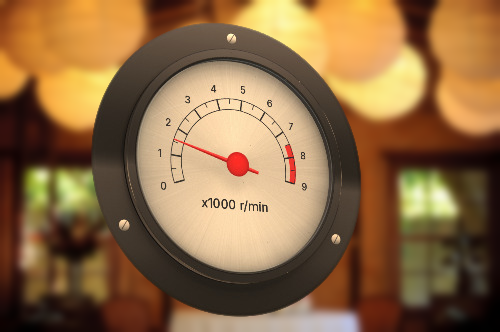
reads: 1500rpm
